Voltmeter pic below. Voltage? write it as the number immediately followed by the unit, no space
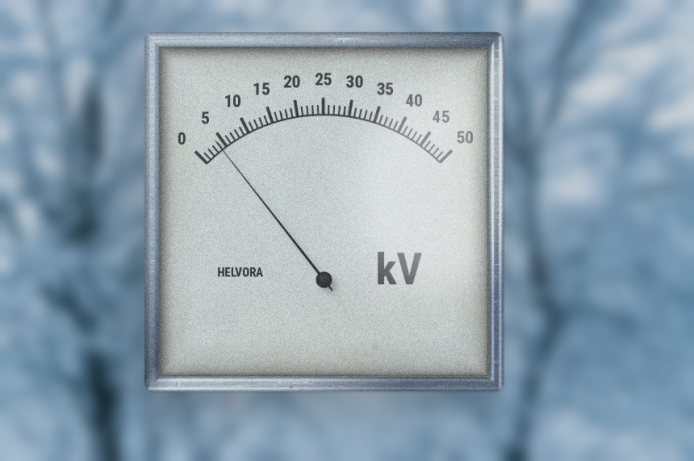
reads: 4kV
